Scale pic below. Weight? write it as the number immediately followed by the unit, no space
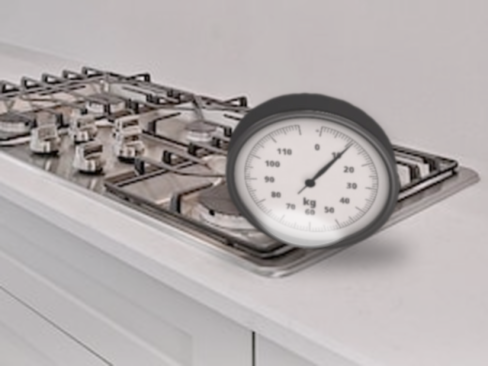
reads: 10kg
